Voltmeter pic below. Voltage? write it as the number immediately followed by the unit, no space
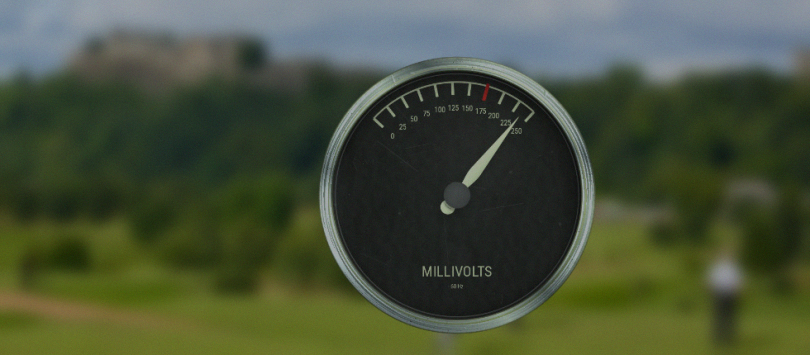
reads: 237.5mV
